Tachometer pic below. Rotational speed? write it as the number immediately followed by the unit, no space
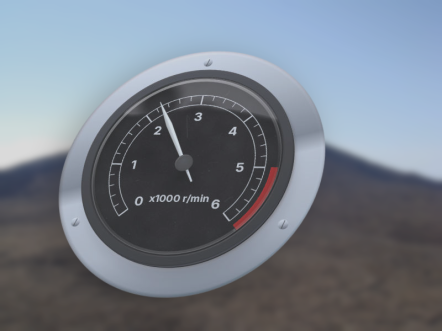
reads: 2300rpm
